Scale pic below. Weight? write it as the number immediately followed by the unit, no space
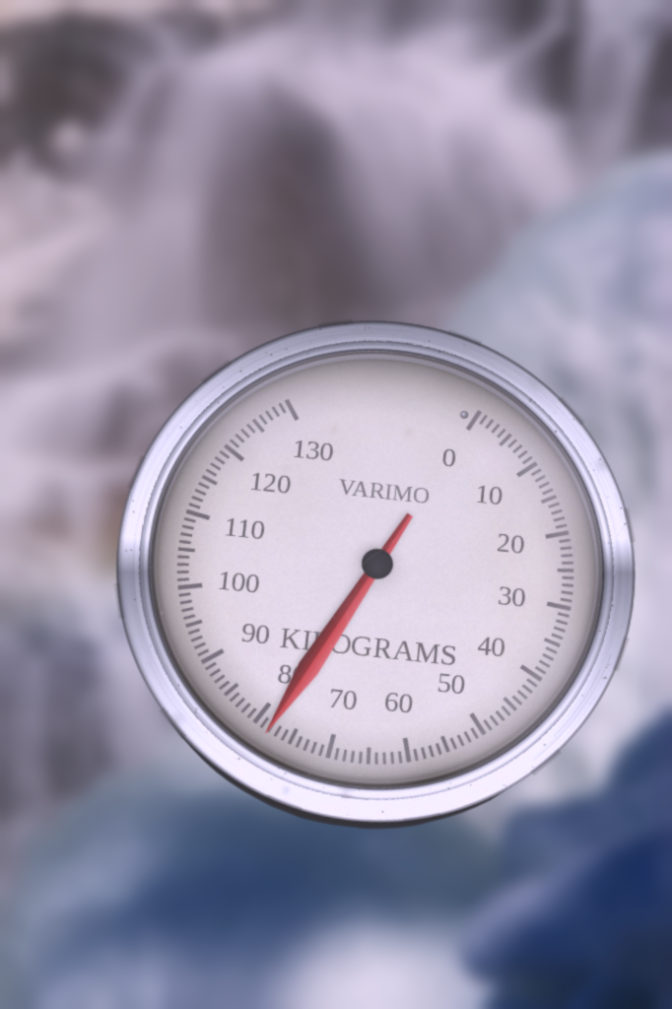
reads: 78kg
